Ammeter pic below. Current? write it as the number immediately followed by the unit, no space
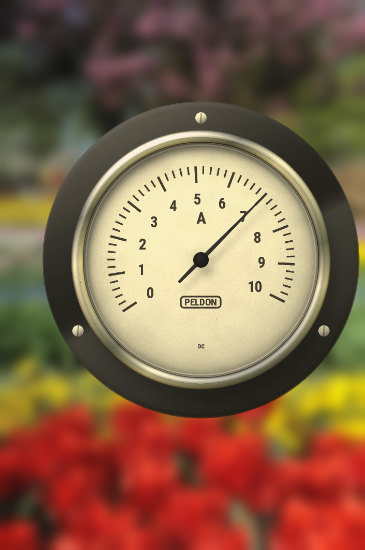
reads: 7A
